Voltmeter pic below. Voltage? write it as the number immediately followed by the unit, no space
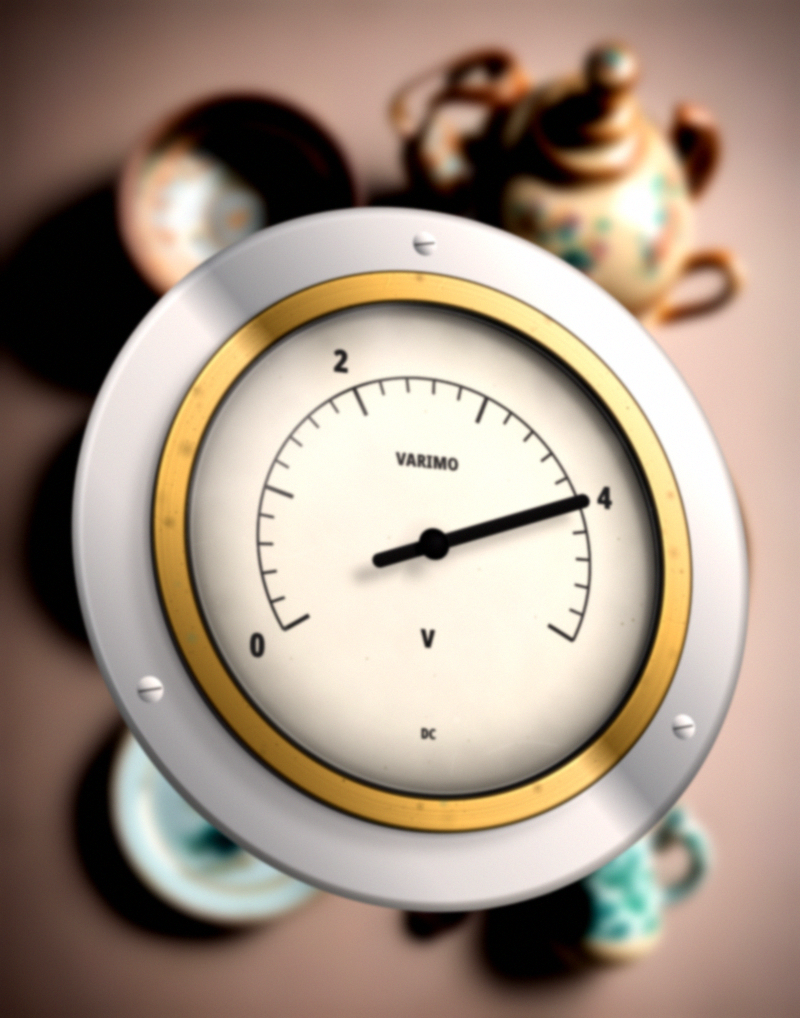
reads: 4V
